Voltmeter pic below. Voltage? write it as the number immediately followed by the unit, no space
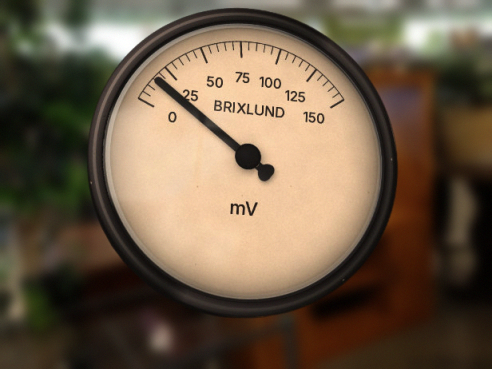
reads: 15mV
